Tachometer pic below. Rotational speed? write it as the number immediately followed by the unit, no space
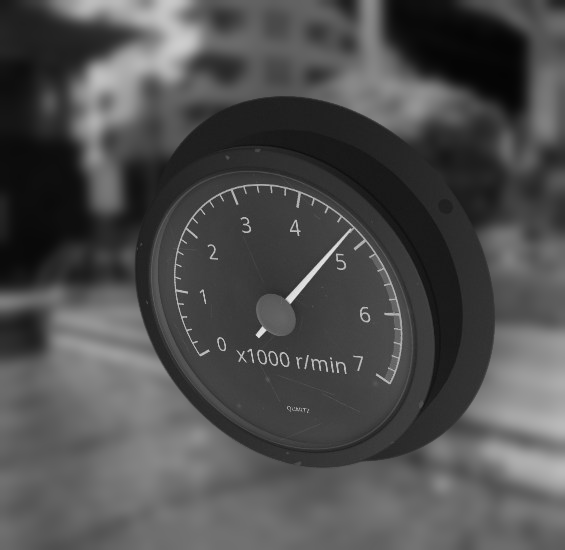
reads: 4800rpm
